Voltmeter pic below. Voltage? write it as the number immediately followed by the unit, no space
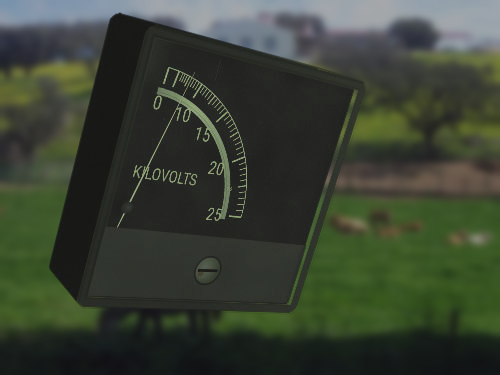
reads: 7.5kV
